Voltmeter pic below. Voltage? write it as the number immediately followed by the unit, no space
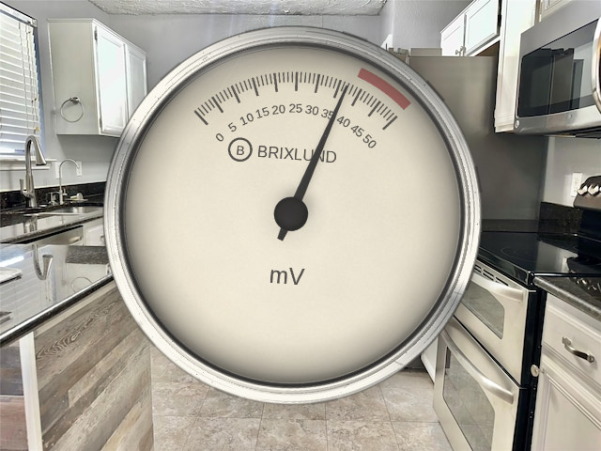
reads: 37mV
